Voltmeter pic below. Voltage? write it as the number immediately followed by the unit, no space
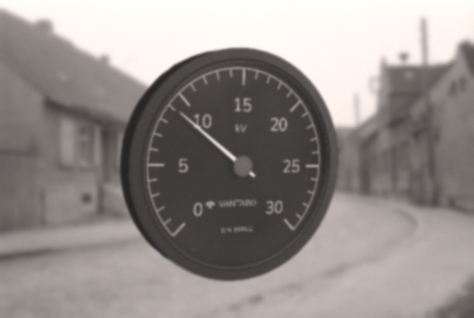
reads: 9kV
